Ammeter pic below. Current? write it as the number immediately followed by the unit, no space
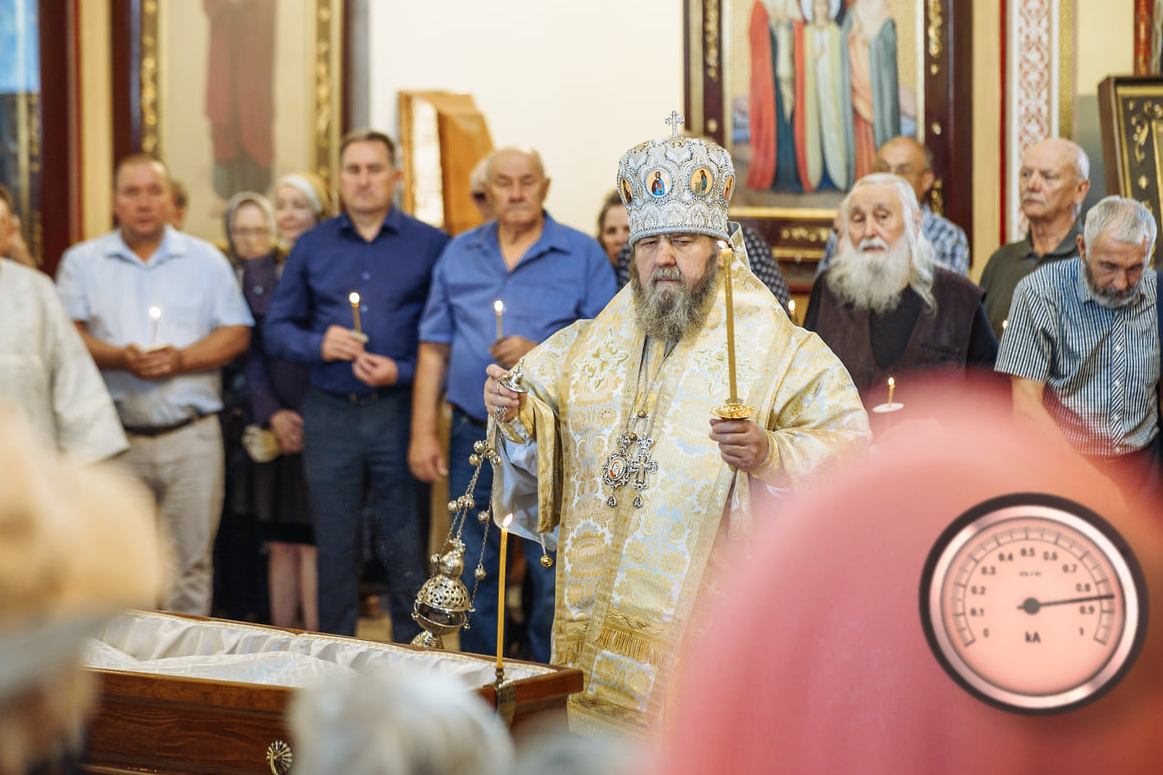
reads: 0.85kA
